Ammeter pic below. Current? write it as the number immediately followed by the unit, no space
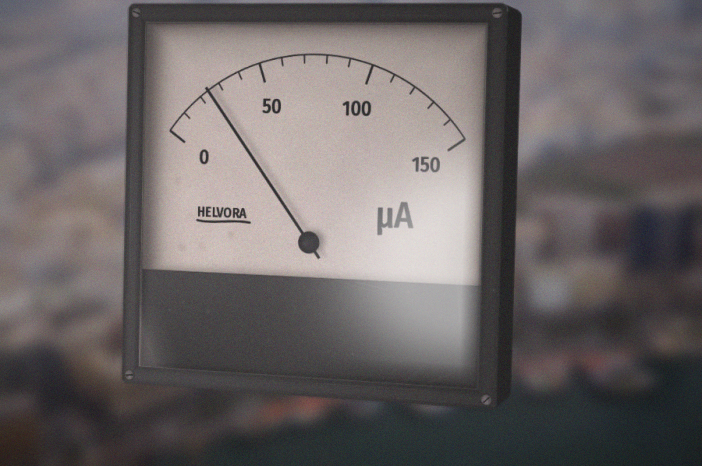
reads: 25µA
